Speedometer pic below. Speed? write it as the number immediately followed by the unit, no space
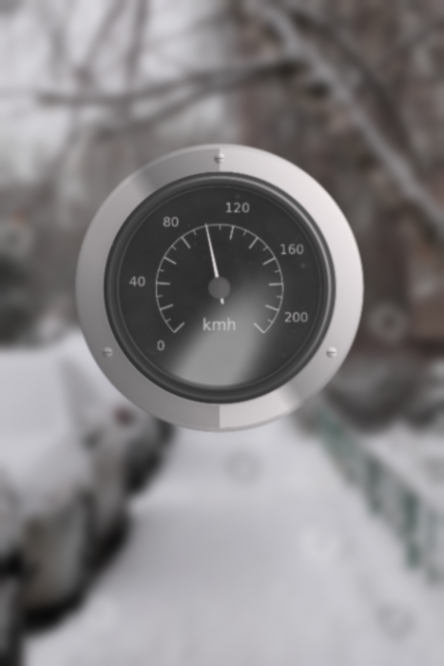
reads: 100km/h
